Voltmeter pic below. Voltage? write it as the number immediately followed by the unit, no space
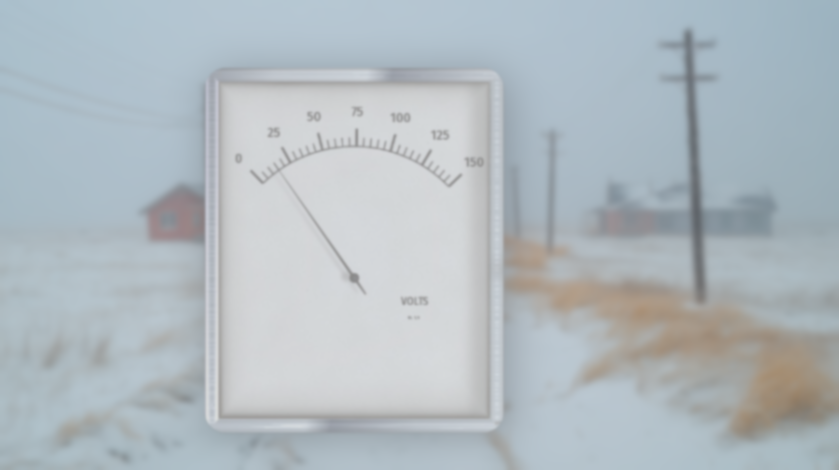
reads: 15V
